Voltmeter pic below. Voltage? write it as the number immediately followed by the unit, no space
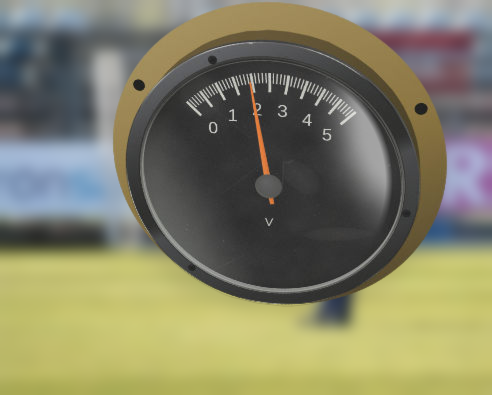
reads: 2V
